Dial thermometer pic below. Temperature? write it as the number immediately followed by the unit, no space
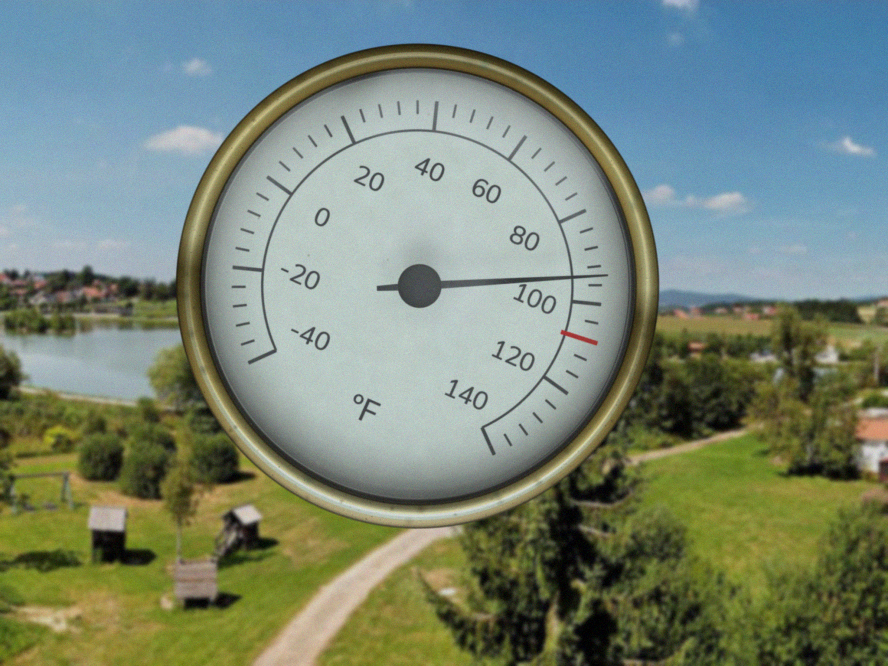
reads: 94°F
